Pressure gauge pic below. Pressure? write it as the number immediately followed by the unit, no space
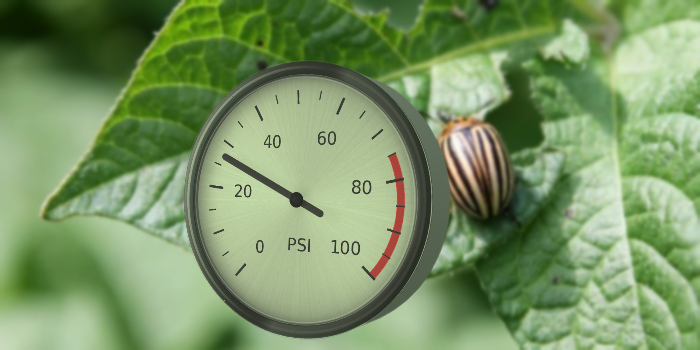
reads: 27.5psi
